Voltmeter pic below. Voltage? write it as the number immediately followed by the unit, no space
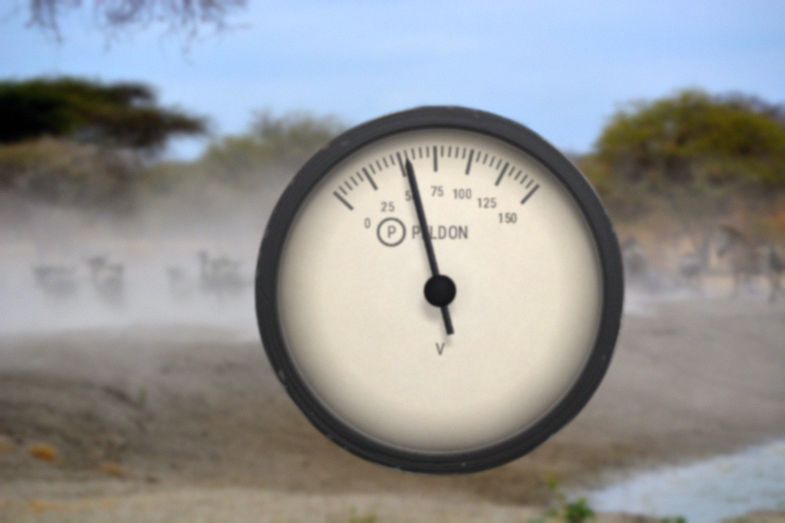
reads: 55V
